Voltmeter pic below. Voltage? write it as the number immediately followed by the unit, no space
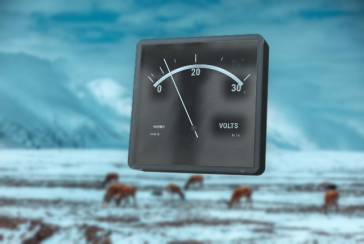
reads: 12.5V
